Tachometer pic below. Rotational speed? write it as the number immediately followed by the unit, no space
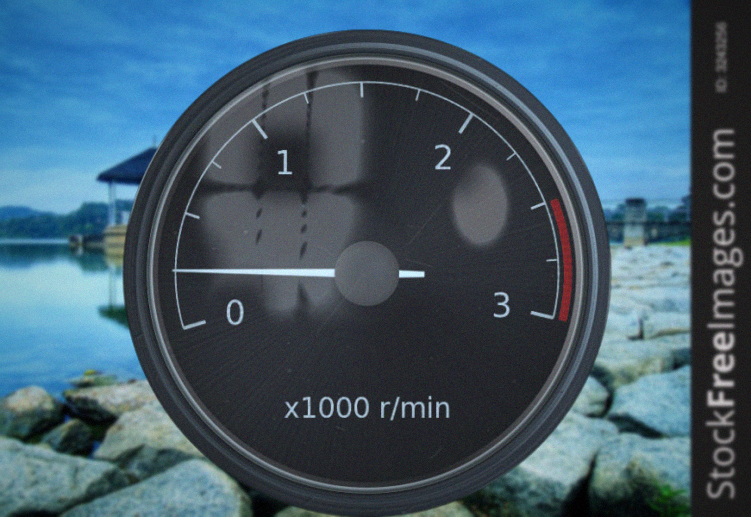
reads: 250rpm
